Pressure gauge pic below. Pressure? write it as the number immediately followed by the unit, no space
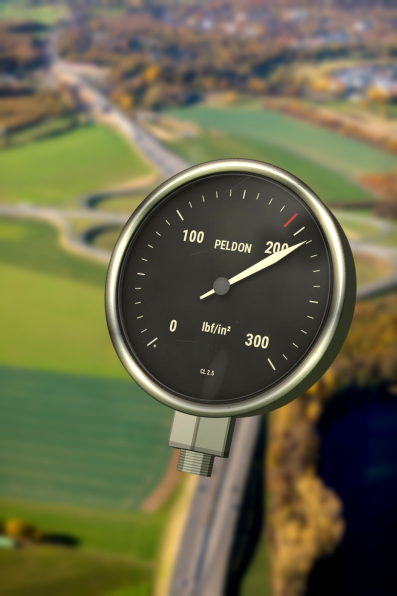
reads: 210psi
